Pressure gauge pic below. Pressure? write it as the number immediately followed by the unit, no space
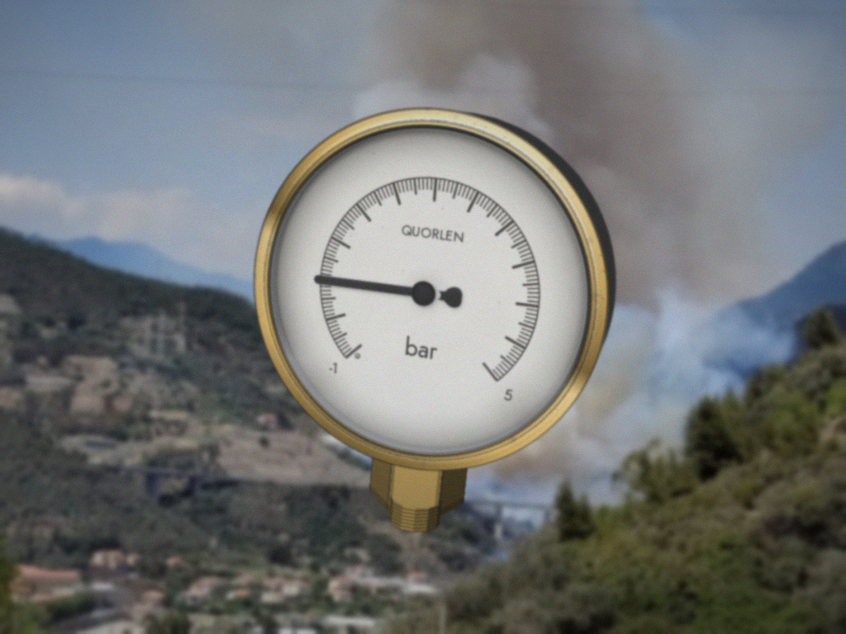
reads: 0bar
